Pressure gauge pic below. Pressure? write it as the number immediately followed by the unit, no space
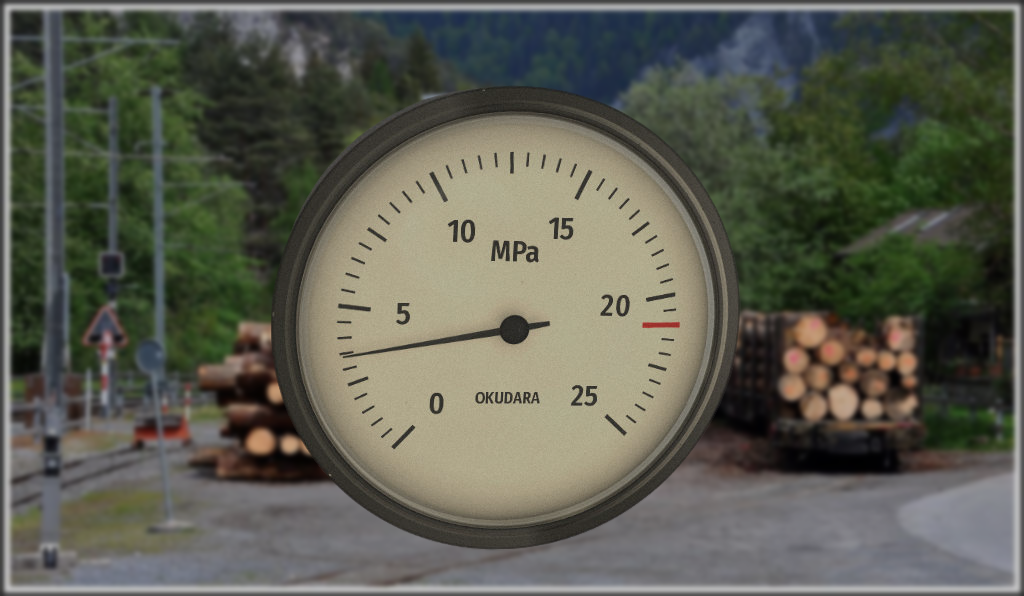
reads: 3.5MPa
